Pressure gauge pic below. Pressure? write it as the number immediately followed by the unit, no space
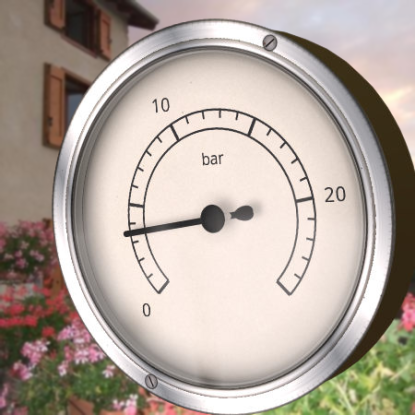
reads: 3.5bar
